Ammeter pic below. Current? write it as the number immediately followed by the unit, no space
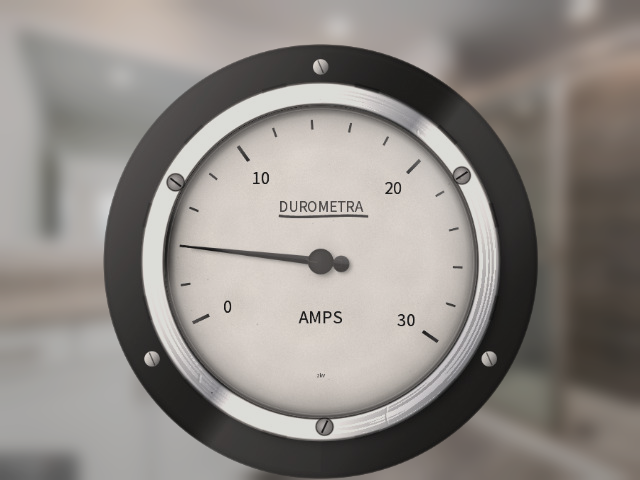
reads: 4A
